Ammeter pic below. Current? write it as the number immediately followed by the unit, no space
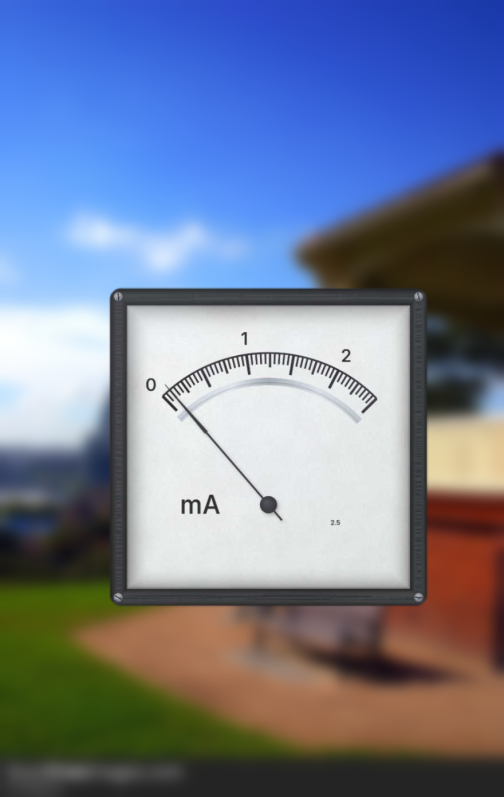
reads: 0.1mA
